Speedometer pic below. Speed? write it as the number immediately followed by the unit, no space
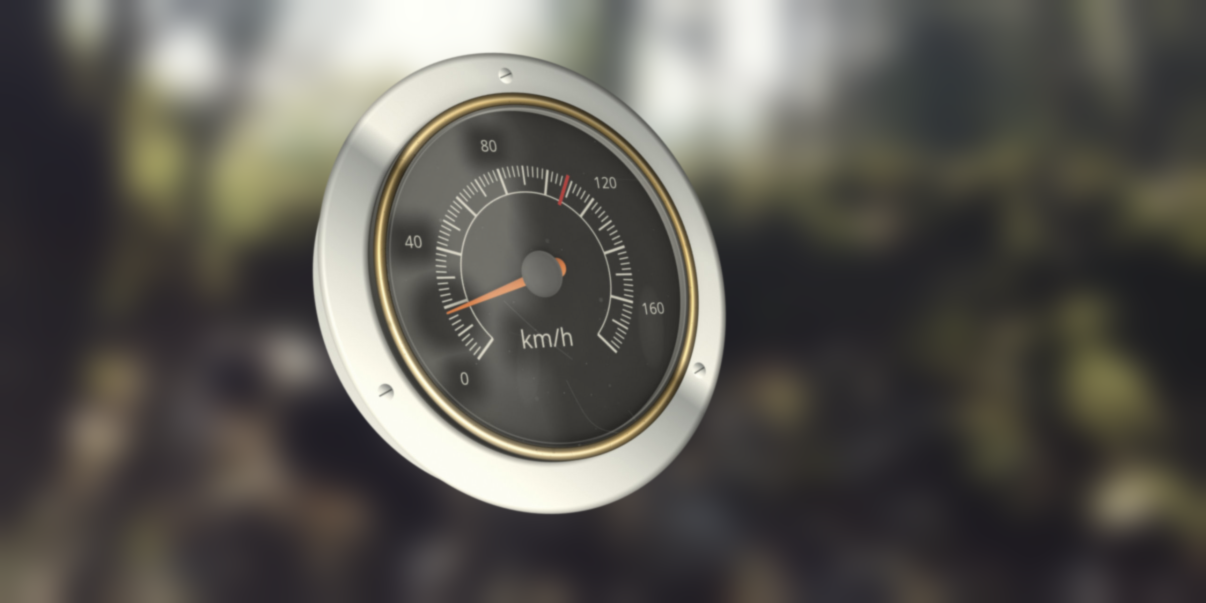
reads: 18km/h
